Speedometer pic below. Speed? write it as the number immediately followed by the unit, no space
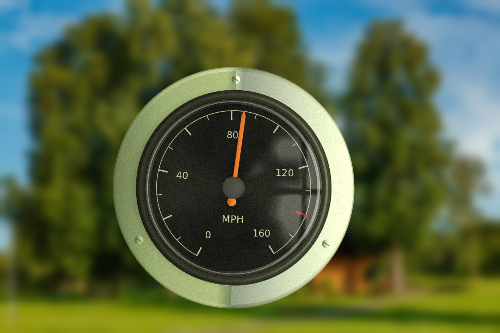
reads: 85mph
